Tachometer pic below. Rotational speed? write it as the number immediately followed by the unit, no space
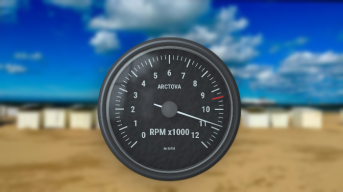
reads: 10800rpm
